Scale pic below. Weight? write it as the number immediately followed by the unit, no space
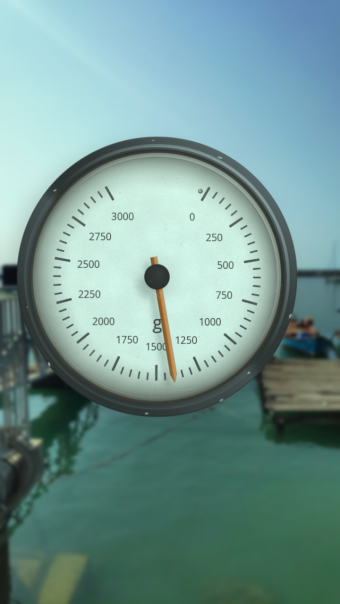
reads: 1400g
